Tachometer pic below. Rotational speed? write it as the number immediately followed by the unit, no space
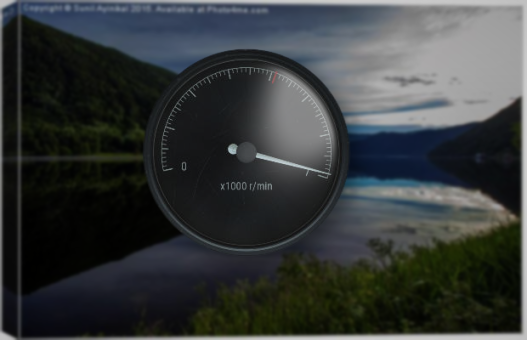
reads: 6900rpm
